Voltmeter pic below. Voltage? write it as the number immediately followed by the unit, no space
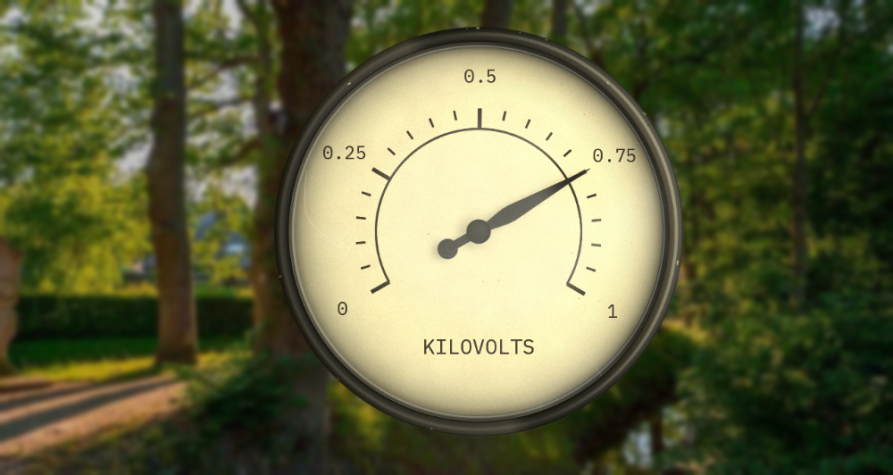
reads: 0.75kV
